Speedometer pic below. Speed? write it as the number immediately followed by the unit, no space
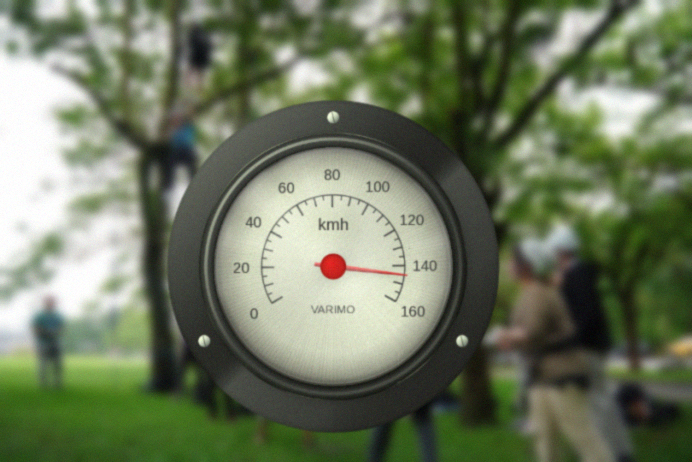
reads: 145km/h
